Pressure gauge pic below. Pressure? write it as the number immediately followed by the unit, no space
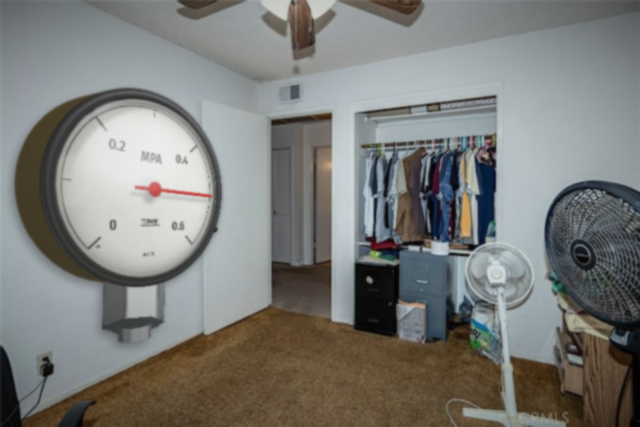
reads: 0.5MPa
